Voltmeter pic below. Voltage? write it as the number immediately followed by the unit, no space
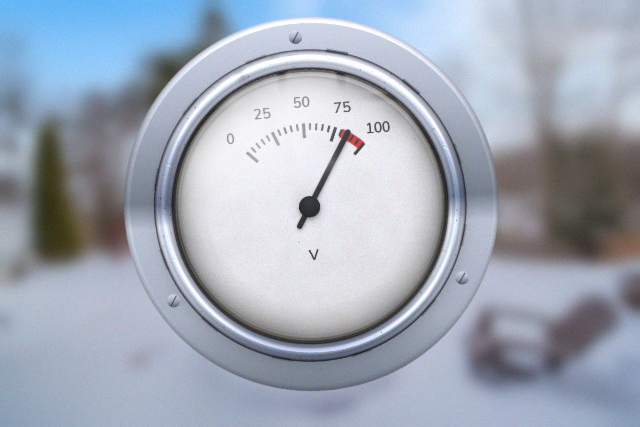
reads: 85V
